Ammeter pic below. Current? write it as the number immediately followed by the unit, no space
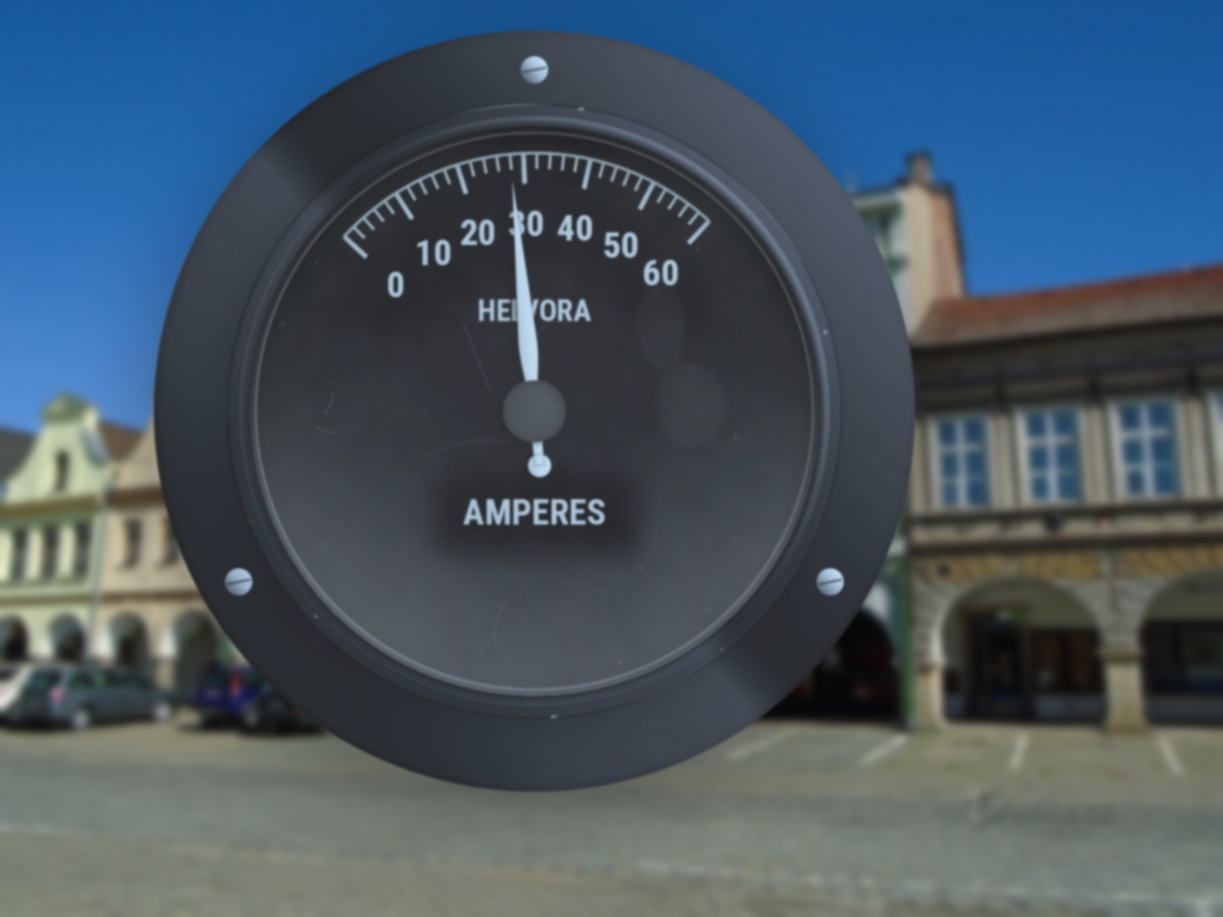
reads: 28A
